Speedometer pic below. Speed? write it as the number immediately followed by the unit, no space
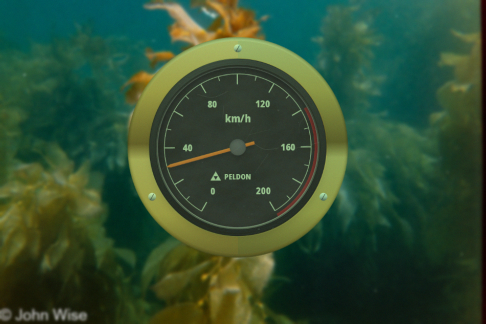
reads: 30km/h
